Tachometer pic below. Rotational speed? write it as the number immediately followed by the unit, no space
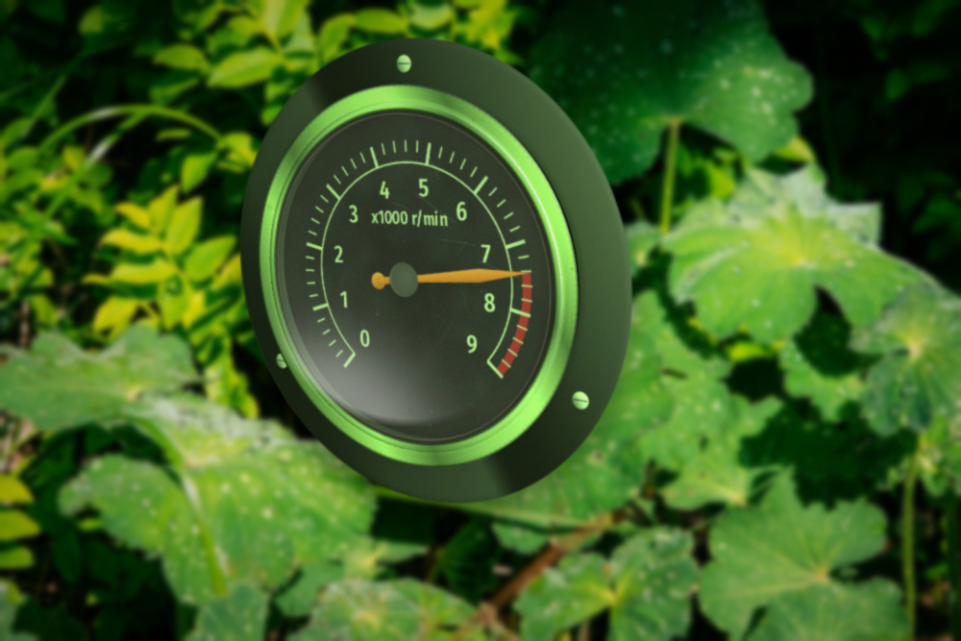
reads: 7400rpm
